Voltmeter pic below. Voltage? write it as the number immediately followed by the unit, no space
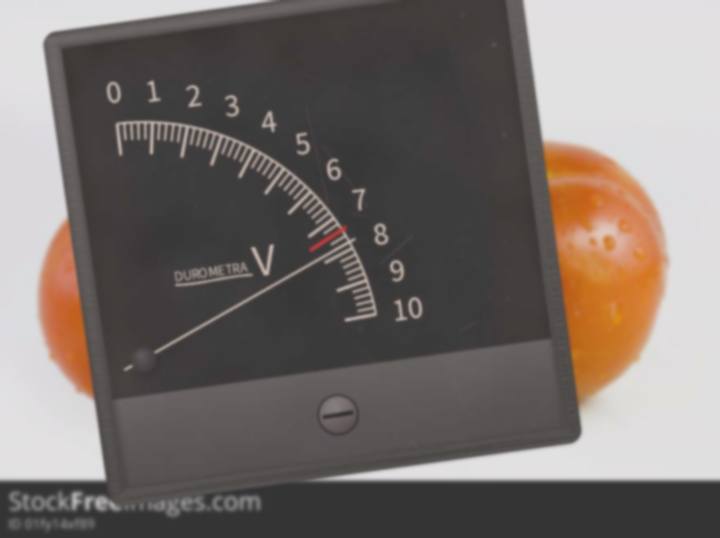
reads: 7.8V
